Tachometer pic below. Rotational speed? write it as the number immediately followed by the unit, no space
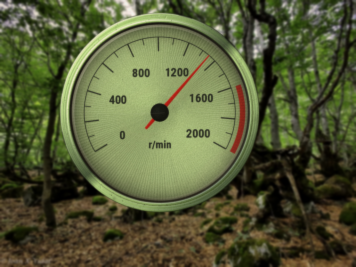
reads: 1350rpm
